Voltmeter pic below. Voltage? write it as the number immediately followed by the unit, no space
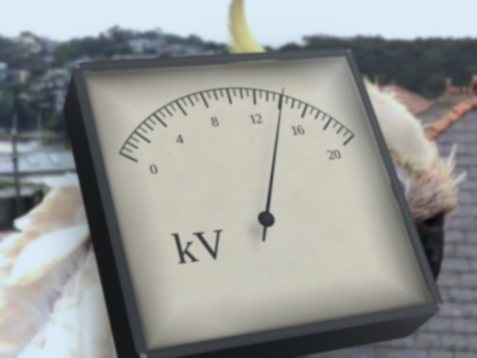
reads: 14kV
